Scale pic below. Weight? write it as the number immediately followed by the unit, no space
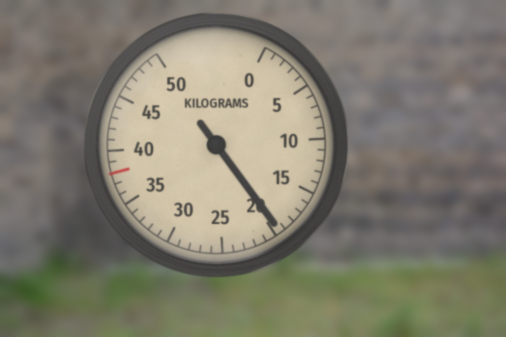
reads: 19.5kg
